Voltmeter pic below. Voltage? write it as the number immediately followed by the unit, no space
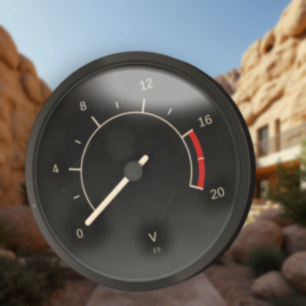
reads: 0V
